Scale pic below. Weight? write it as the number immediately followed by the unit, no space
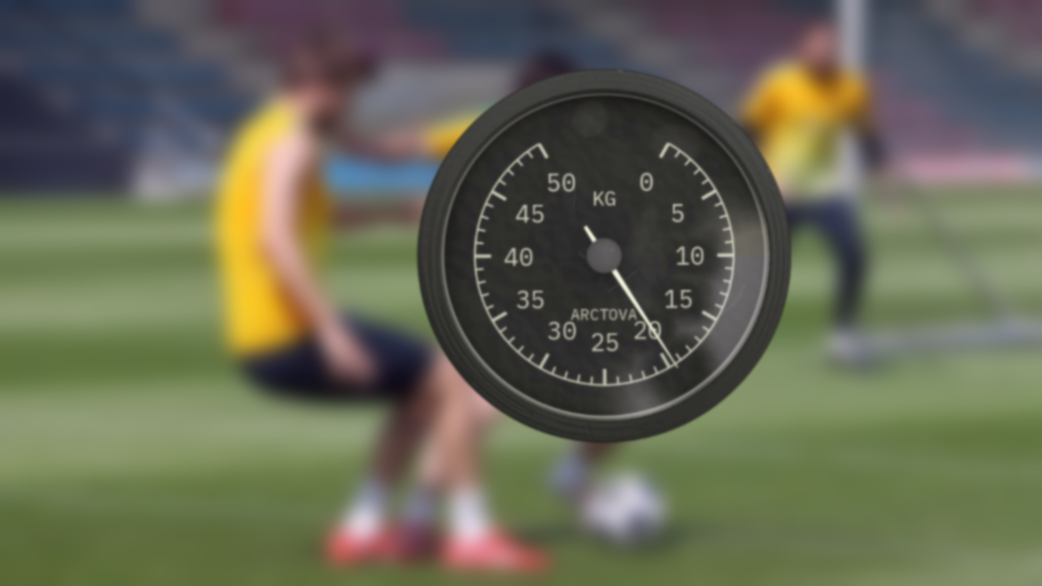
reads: 19.5kg
